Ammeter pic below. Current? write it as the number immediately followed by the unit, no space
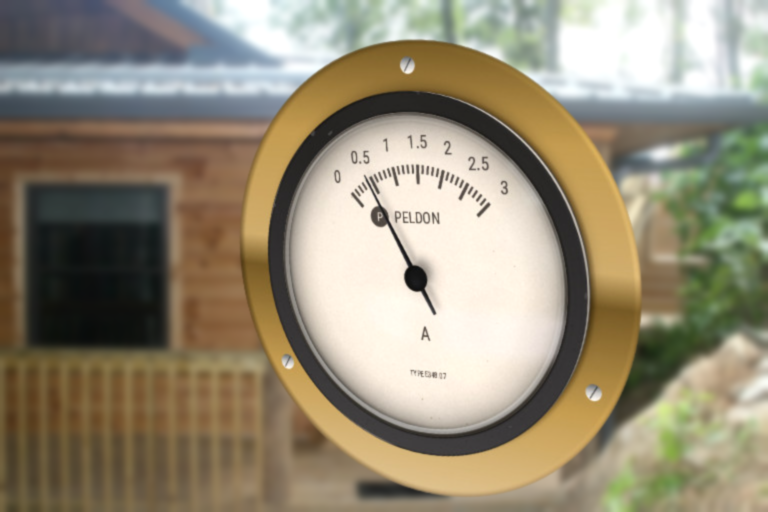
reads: 0.5A
